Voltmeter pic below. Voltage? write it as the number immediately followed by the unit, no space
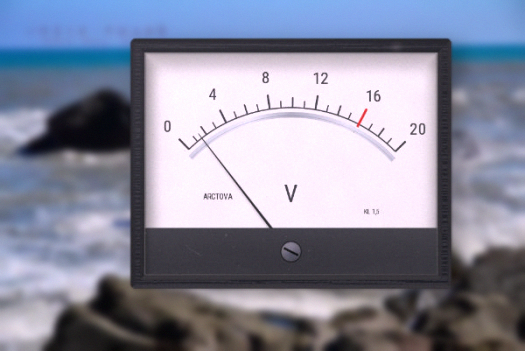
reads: 1.5V
